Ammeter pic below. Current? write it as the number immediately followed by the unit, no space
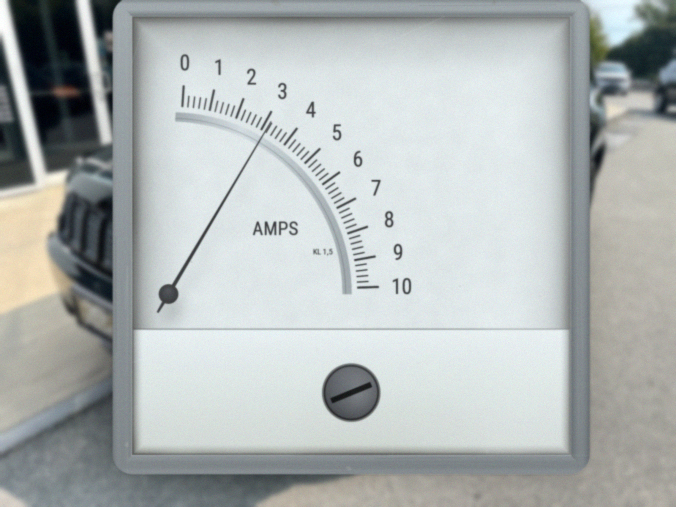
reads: 3.2A
